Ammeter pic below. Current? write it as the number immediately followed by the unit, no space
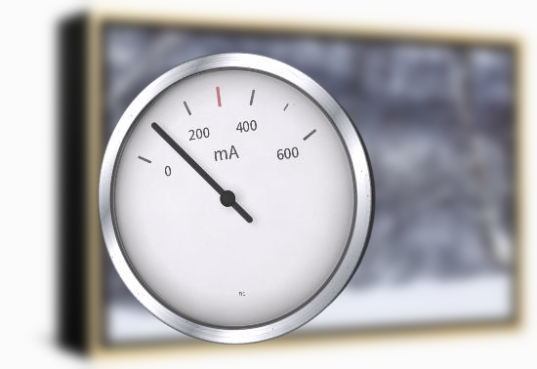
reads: 100mA
